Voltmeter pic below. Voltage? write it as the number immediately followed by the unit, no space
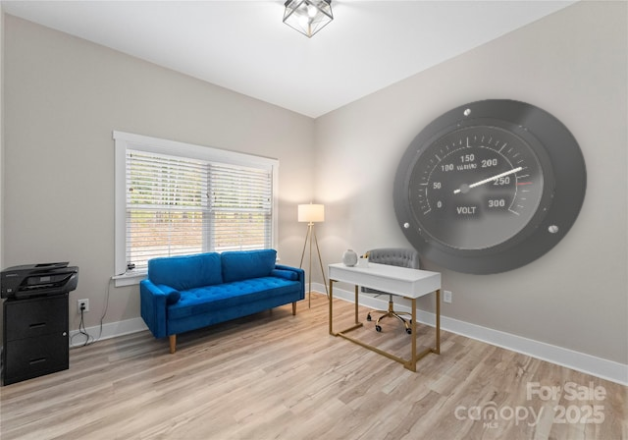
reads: 240V
